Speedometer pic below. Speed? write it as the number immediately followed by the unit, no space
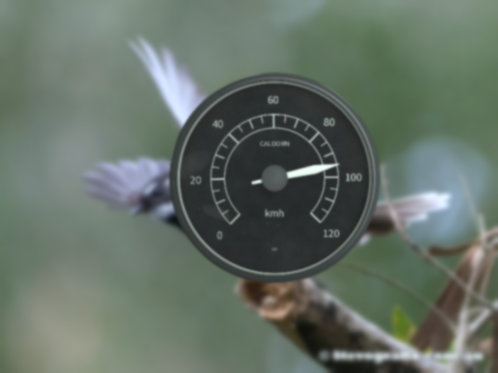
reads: 95km/h
